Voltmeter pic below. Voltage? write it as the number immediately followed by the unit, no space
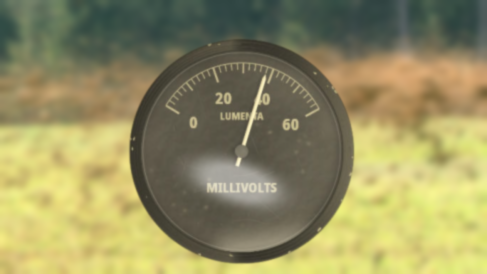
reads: 38mV
